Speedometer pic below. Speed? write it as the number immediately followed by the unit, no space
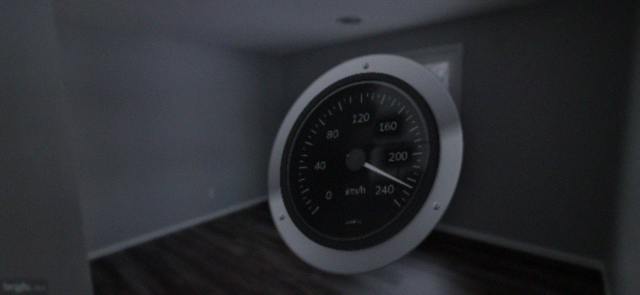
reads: 225km/h
